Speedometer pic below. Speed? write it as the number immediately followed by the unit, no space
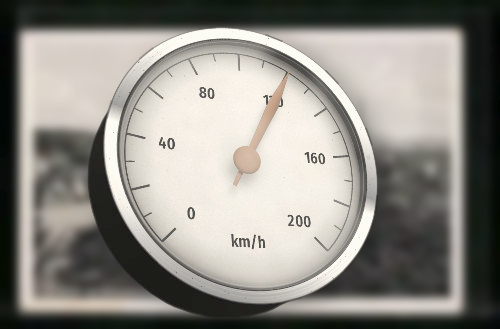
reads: 120km/h
